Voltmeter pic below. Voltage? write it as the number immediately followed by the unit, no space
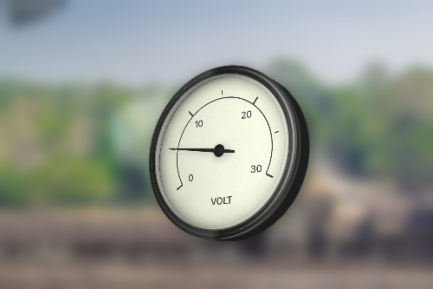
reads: 5V
